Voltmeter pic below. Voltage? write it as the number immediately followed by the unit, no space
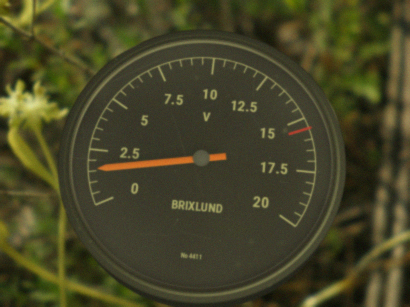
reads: 1.5V
